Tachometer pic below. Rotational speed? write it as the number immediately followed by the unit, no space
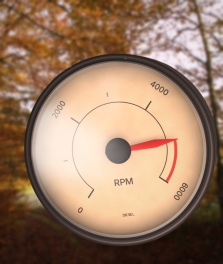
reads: 5000rpm
